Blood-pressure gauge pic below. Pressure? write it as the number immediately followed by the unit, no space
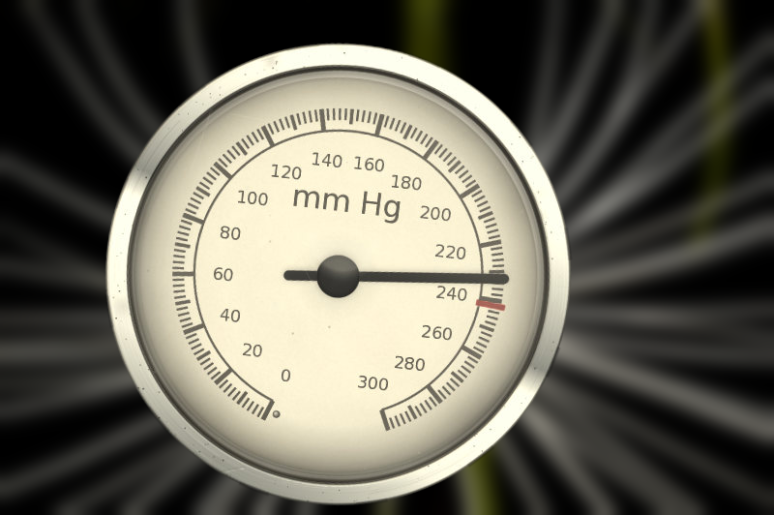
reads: 232mmHg
